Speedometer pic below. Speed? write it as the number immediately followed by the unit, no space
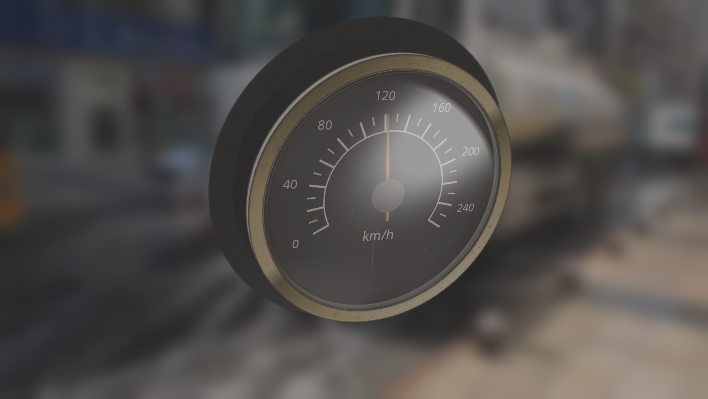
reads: 120km/h
